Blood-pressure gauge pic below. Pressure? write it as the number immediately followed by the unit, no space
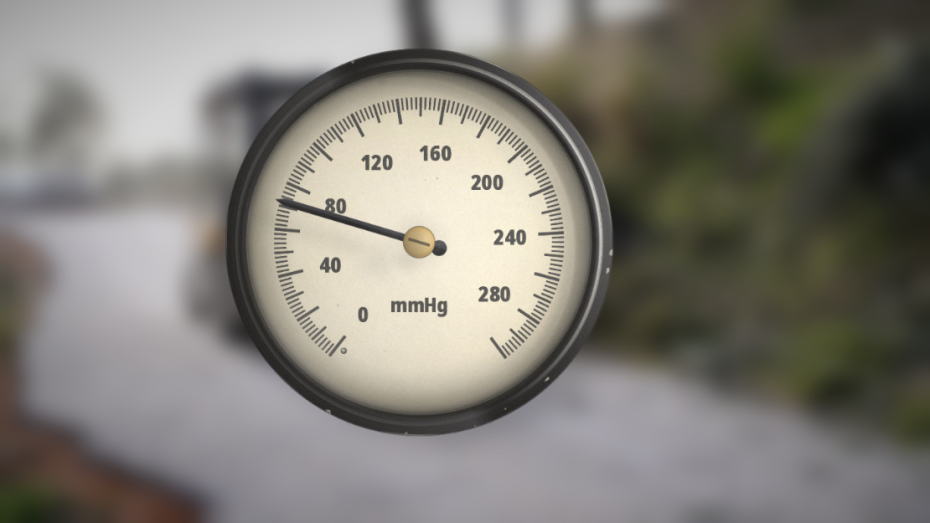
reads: 72mmHg
